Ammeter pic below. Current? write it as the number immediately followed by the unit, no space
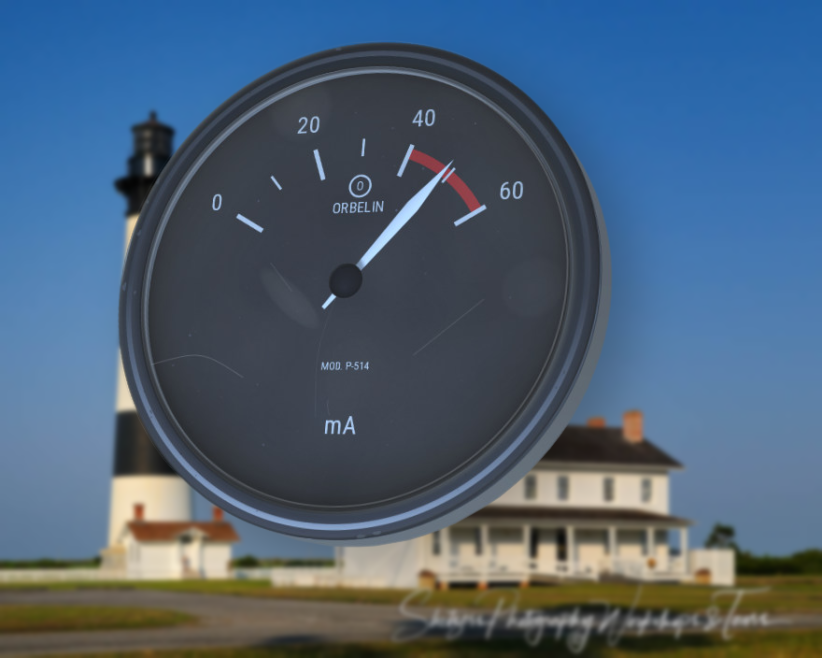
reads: 50mA
